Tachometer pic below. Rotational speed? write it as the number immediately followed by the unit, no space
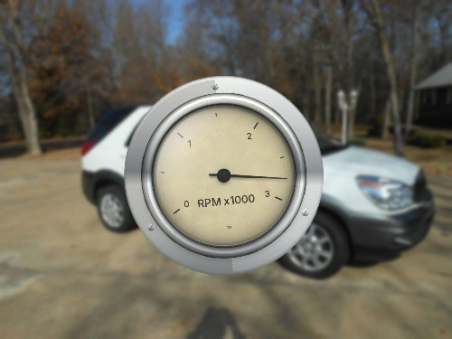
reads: 2750rpm
